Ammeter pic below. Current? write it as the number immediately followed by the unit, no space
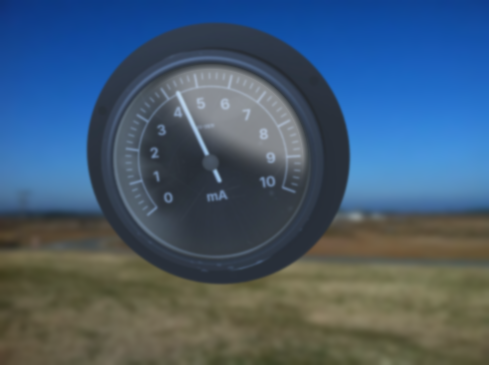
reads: 4.4mA
